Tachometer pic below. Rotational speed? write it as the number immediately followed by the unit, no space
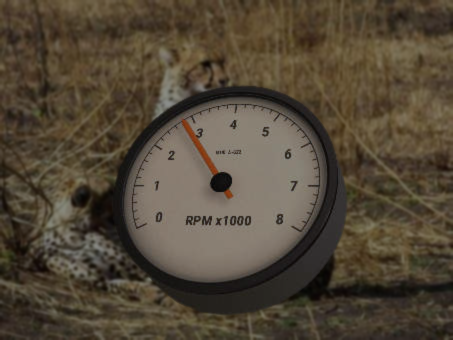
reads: 2800rpm
